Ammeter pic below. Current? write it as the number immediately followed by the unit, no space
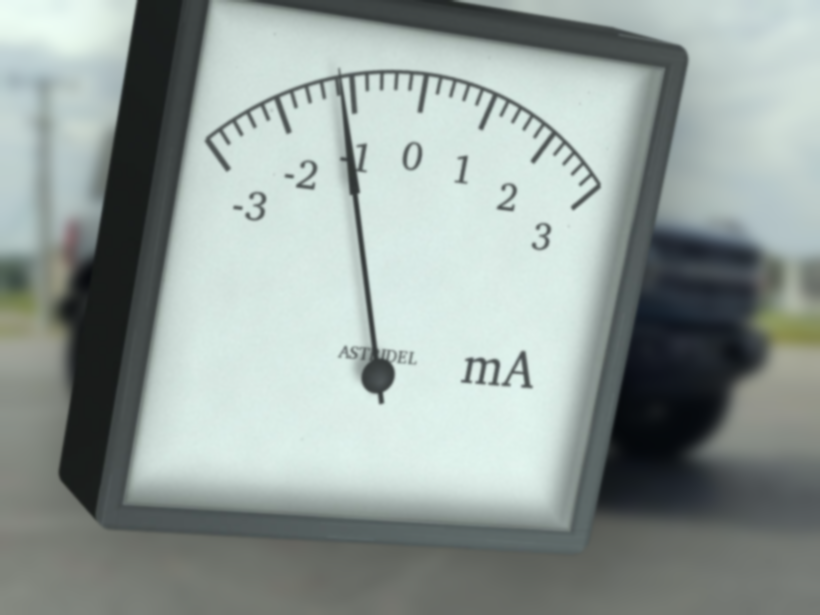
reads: -1.2mA
